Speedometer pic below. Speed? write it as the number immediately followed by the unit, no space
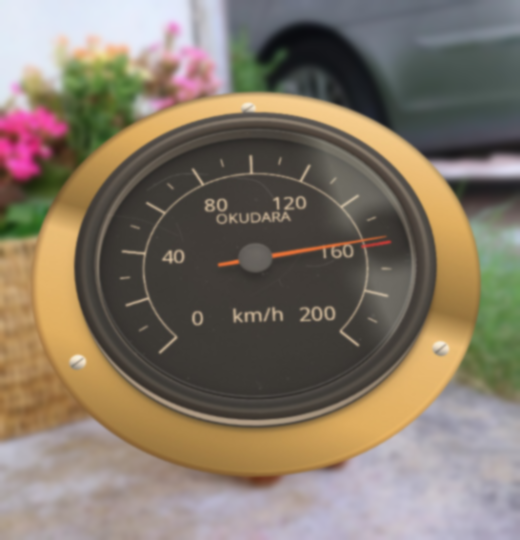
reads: 160km/h
